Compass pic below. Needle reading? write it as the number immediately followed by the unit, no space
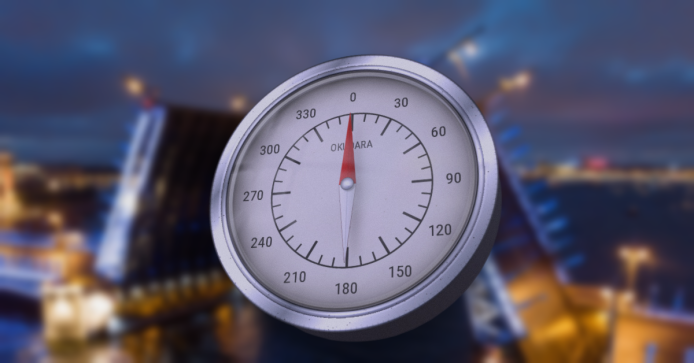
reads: 0°
